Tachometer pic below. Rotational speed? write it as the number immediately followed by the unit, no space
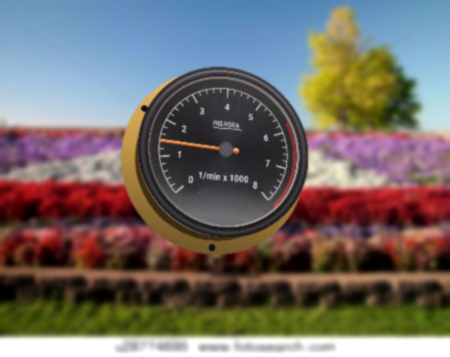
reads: 1400rpm
